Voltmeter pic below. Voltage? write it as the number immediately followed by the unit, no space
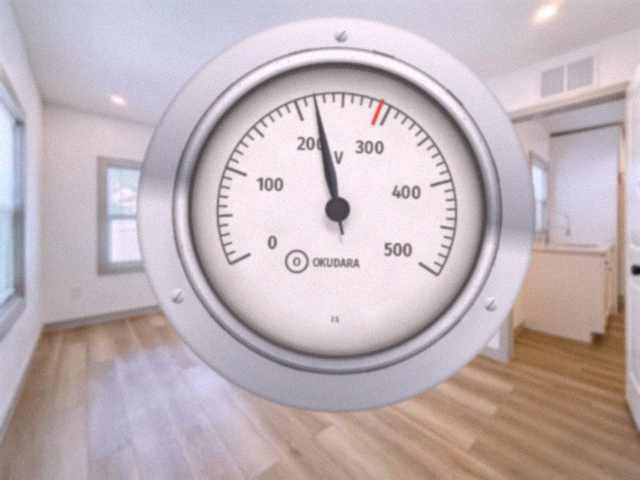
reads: 220V
